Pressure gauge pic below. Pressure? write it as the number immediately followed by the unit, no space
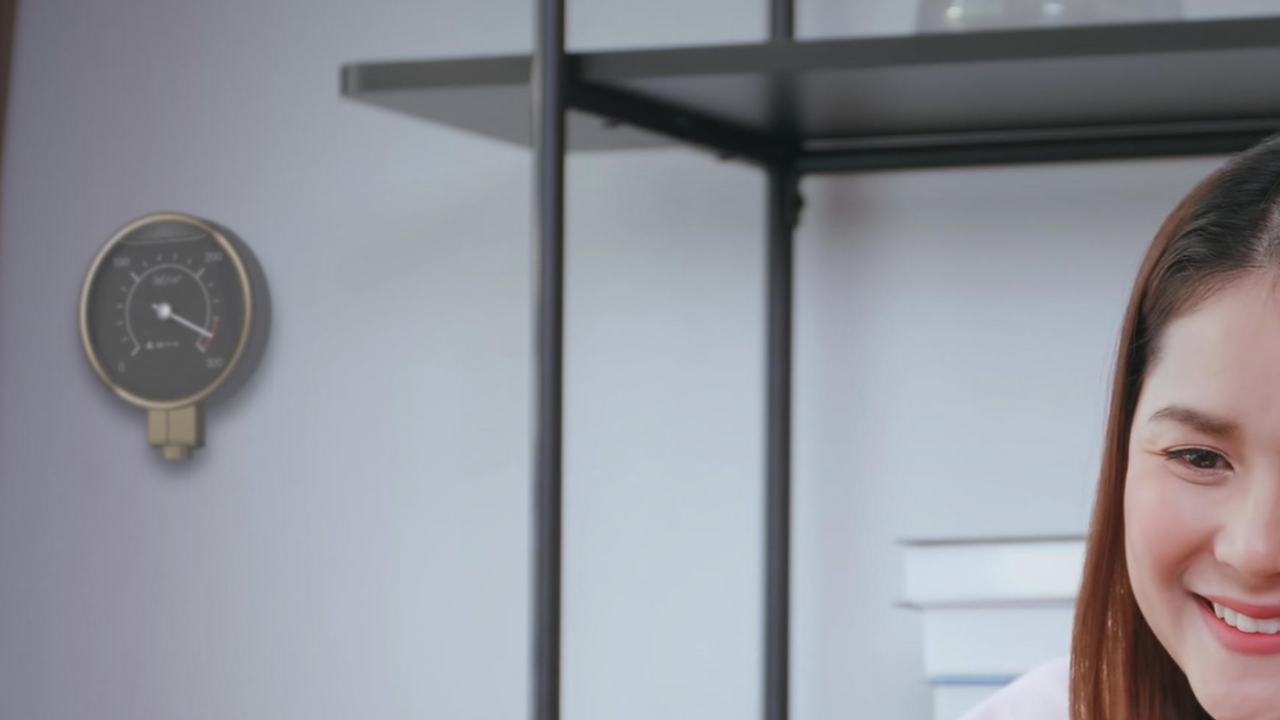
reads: 280psi
